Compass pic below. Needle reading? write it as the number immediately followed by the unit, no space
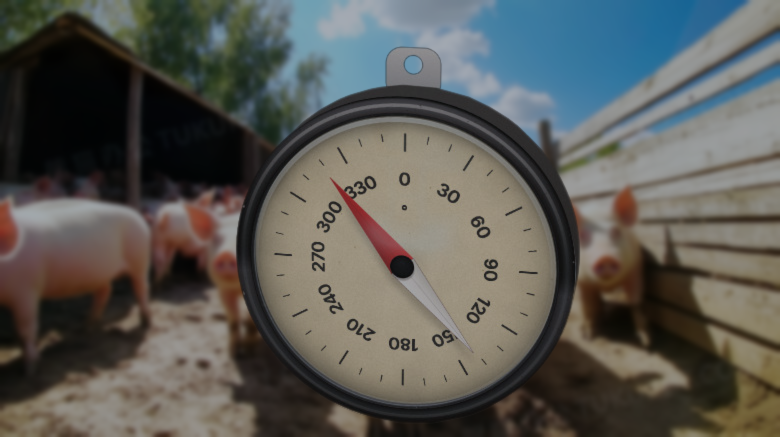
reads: 320°
